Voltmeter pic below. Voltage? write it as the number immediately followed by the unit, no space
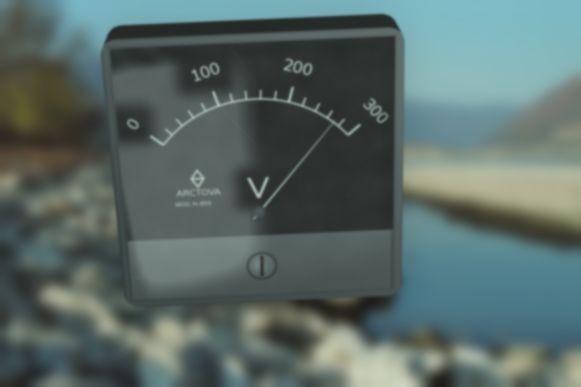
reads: 270V
